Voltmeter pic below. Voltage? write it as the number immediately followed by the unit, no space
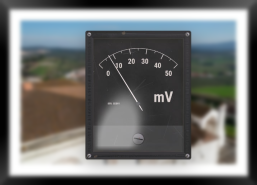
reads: 7.5mV
